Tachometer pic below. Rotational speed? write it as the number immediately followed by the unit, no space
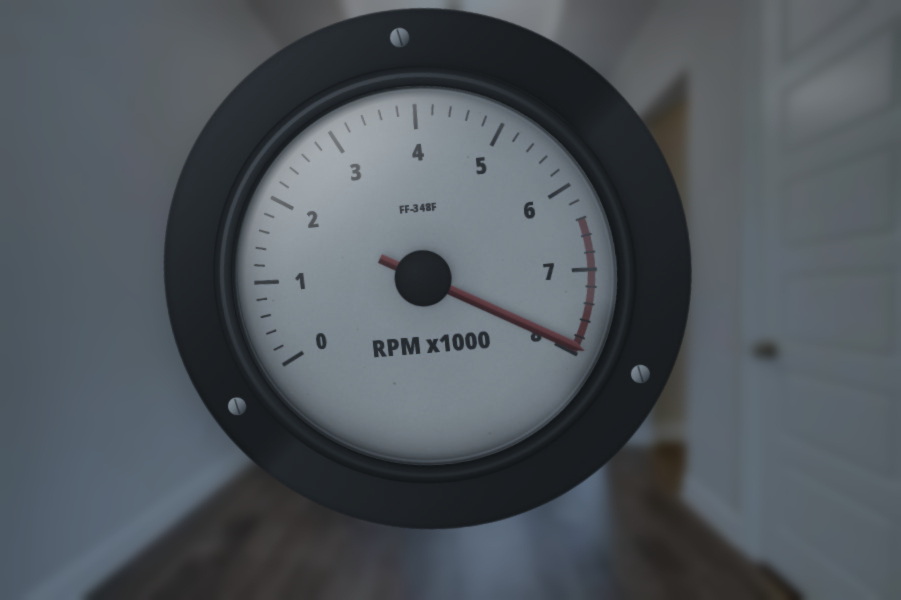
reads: 7900rpm
